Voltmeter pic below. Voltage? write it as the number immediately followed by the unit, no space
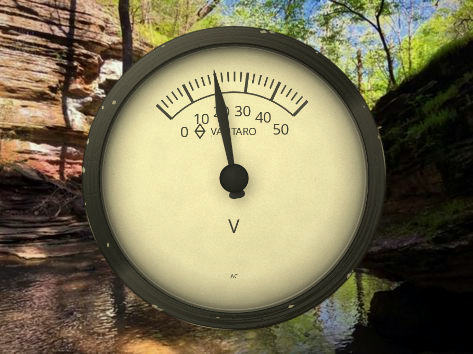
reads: 20V
